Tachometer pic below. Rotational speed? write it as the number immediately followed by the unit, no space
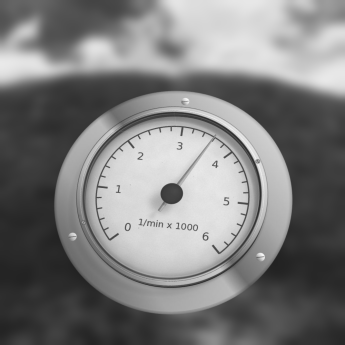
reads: 3600rpm
